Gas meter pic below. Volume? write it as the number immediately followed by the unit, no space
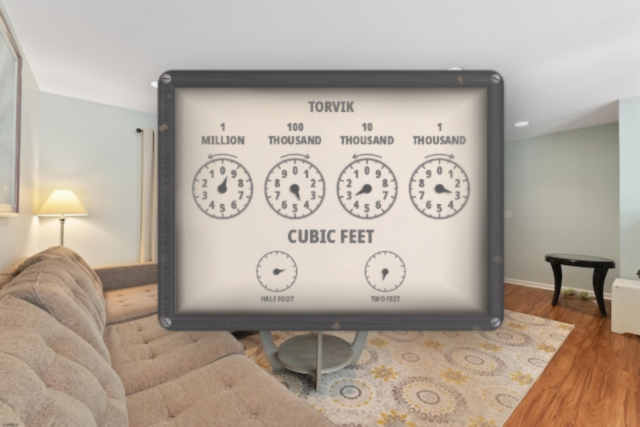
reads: 943300ft³
